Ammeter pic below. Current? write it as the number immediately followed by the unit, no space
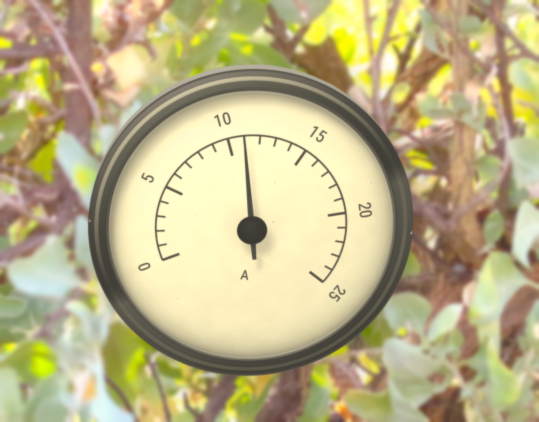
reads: 11A
